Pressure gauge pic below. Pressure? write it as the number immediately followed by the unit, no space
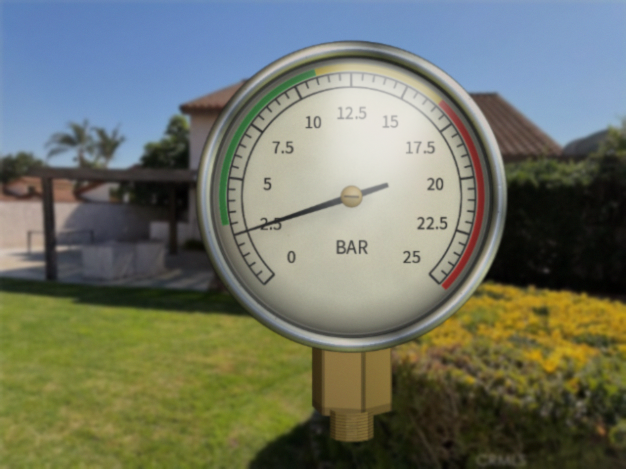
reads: 2.5bar
